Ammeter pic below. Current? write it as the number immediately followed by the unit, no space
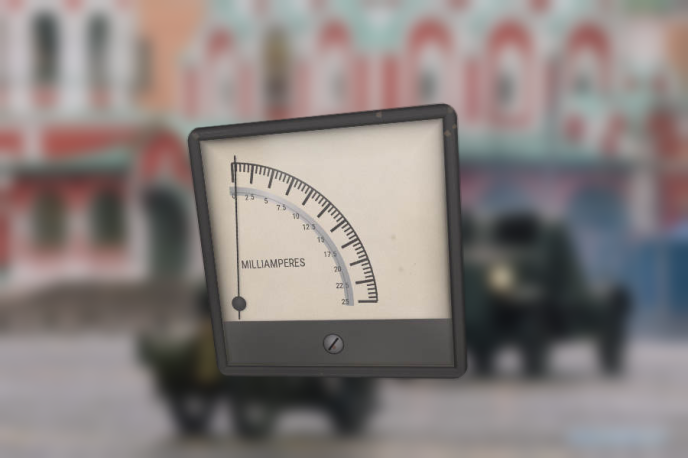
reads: 0.5mA
